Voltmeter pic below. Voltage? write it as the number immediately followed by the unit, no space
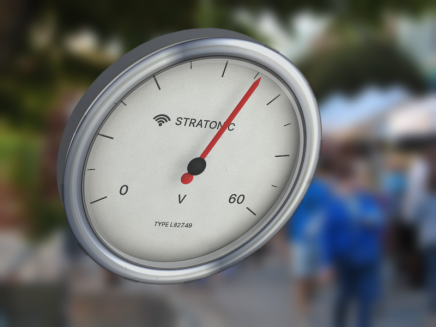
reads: 35V
